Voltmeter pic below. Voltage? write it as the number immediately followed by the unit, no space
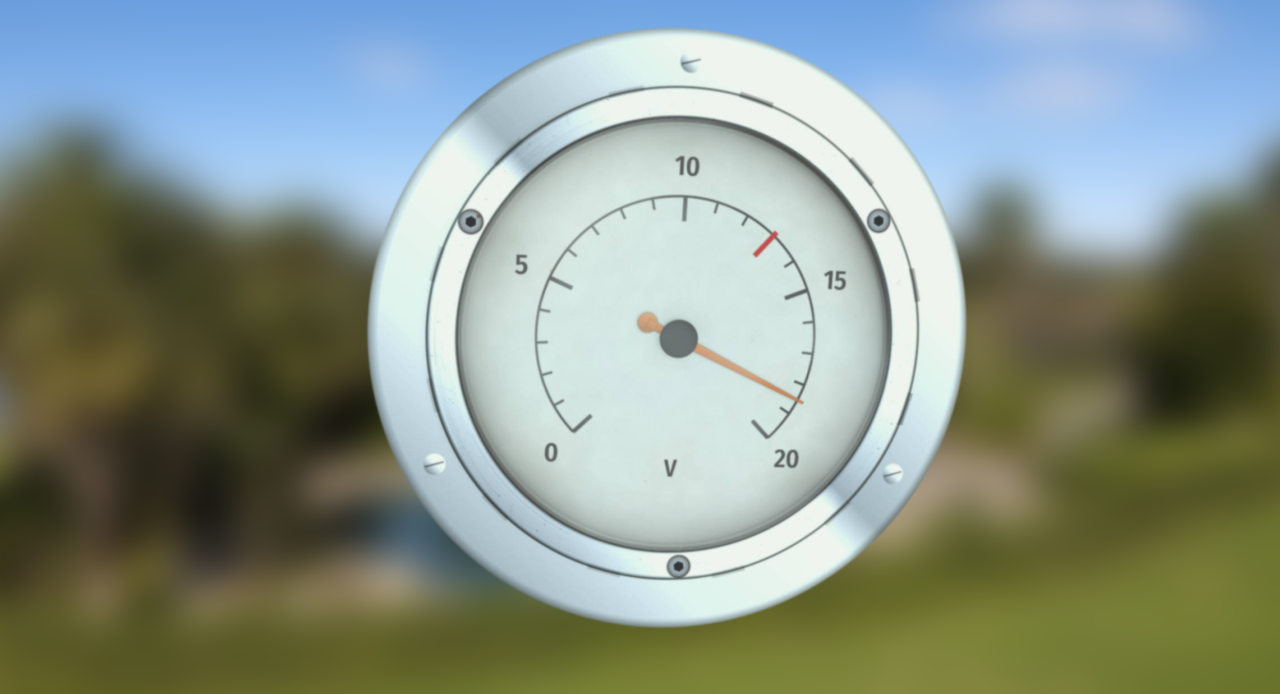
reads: 18.5V
